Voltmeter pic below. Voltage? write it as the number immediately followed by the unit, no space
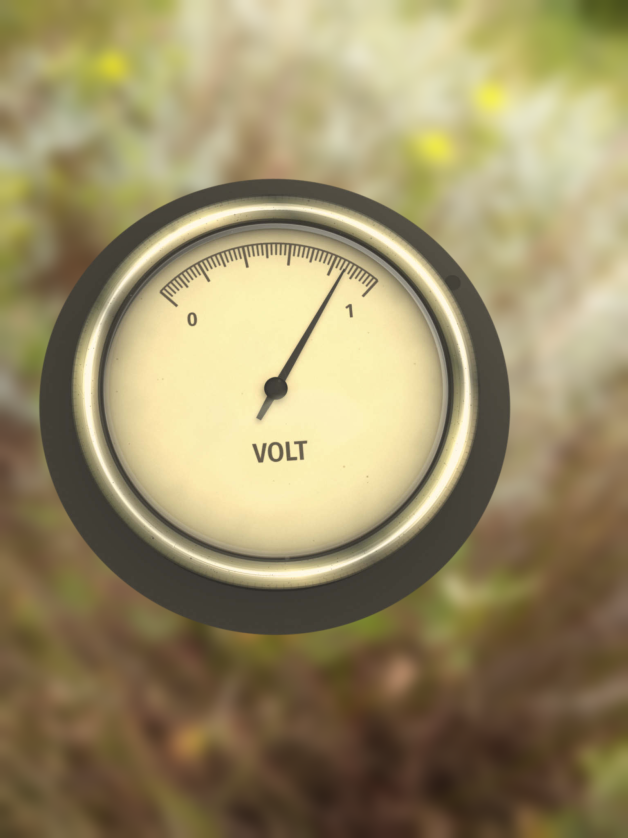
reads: 0.86V
